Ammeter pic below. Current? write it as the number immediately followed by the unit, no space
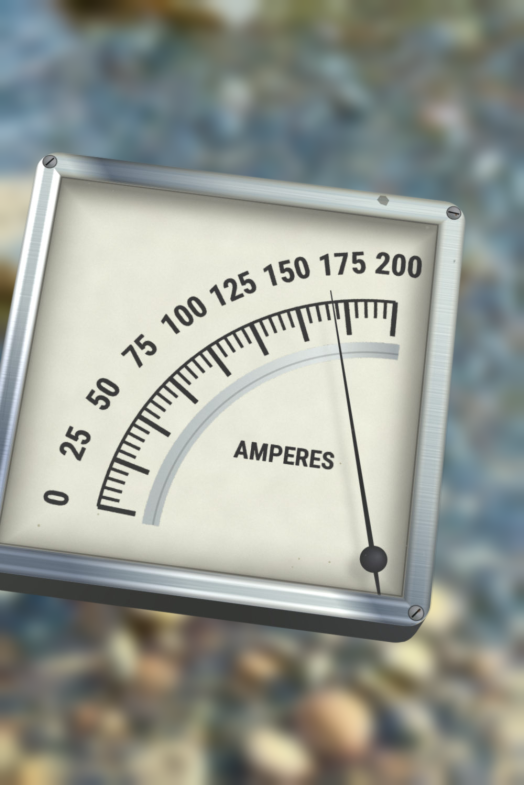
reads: 167.5A
